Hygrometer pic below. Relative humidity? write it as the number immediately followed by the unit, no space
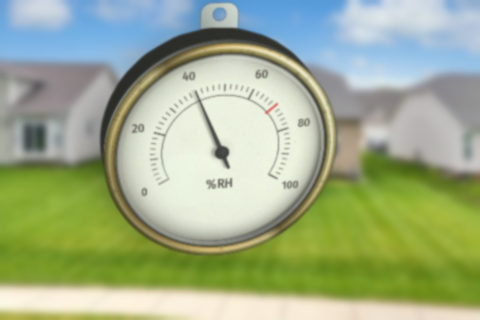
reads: 40%
